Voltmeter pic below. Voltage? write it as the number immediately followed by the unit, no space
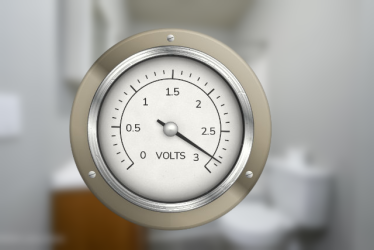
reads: 2.85V
